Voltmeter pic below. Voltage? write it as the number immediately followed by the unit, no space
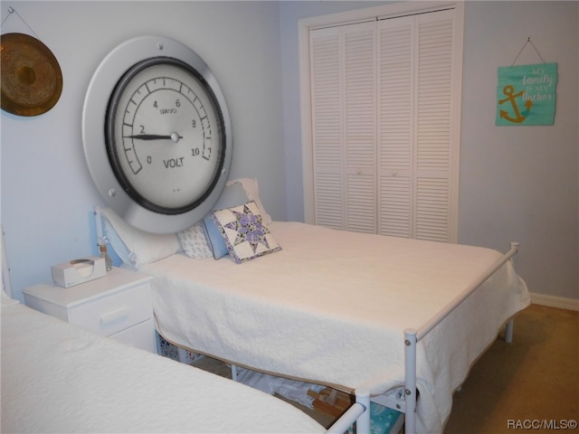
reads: 1.5V
